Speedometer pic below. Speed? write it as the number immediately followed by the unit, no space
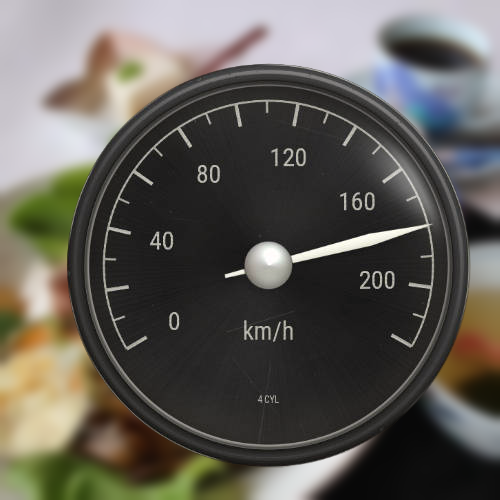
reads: 180km/h
